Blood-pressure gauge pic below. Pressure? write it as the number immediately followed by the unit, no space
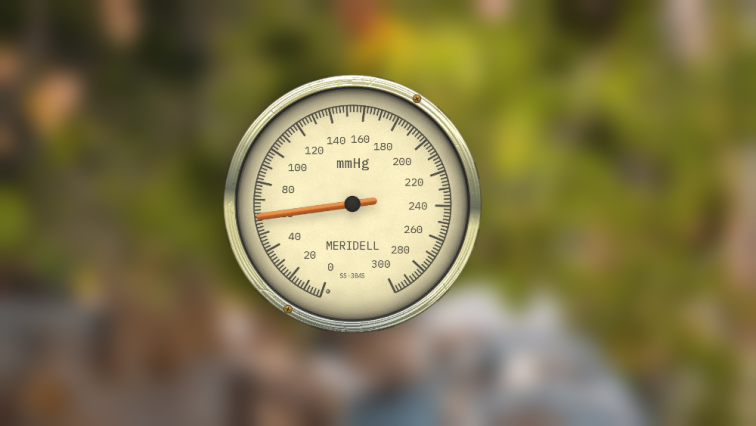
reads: 60mmHg
